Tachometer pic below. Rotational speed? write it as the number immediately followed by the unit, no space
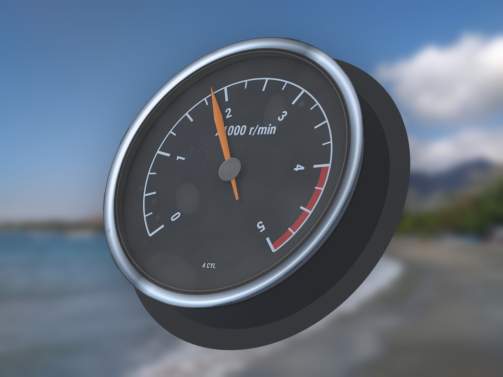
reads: 1875rpm
